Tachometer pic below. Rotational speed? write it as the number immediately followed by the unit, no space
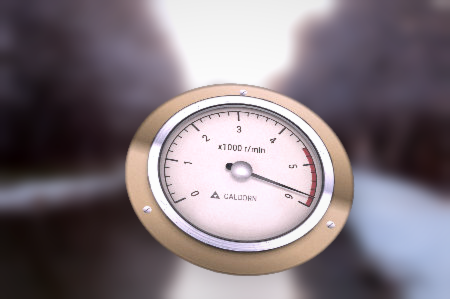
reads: 5800rpm
